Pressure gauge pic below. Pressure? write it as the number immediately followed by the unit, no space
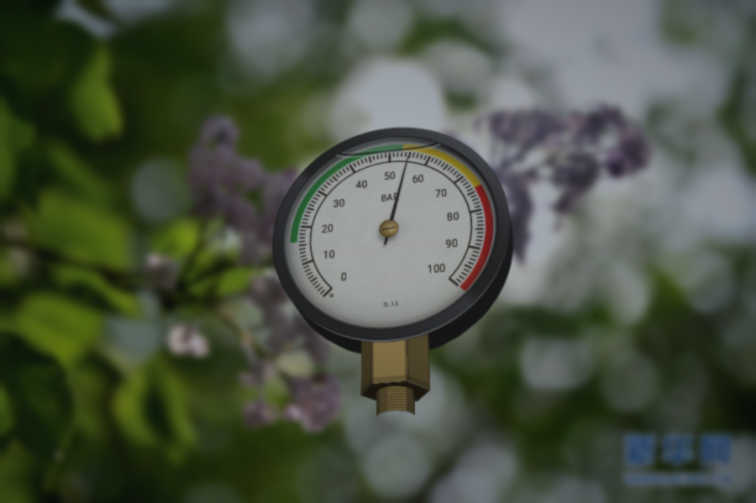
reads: 55bar
